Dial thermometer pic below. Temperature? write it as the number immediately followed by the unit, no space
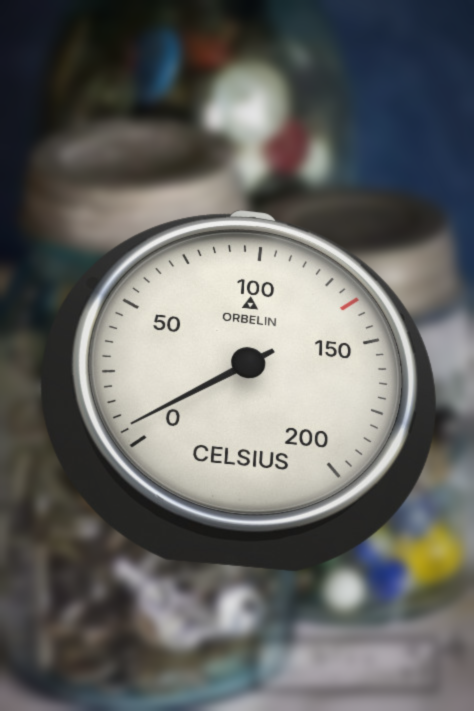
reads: 5°C
